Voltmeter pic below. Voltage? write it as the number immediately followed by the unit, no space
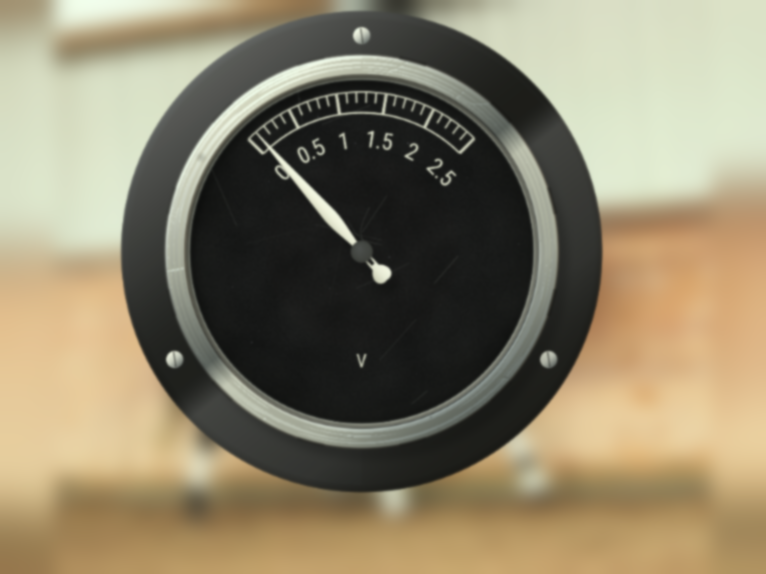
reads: 0.1V
